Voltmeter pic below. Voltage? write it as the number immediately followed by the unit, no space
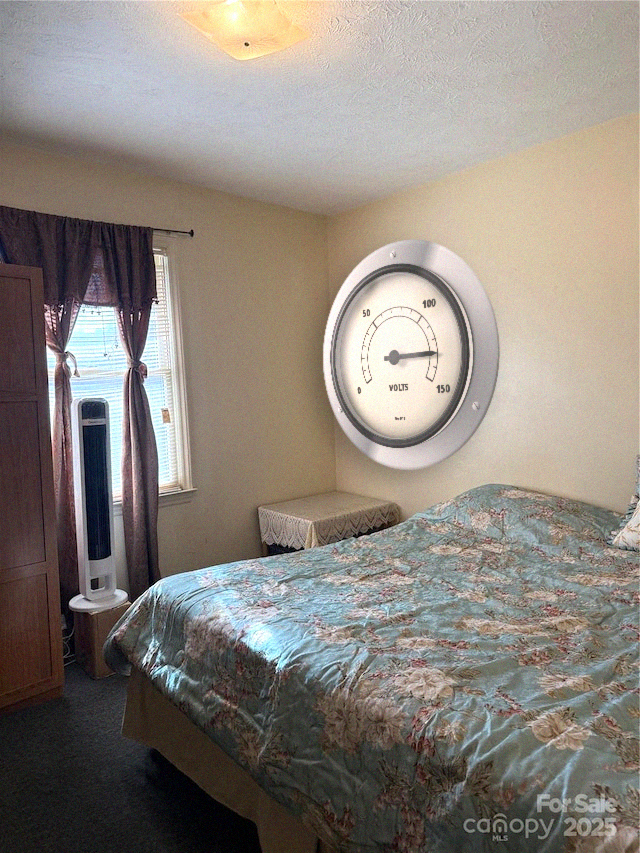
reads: 130V
